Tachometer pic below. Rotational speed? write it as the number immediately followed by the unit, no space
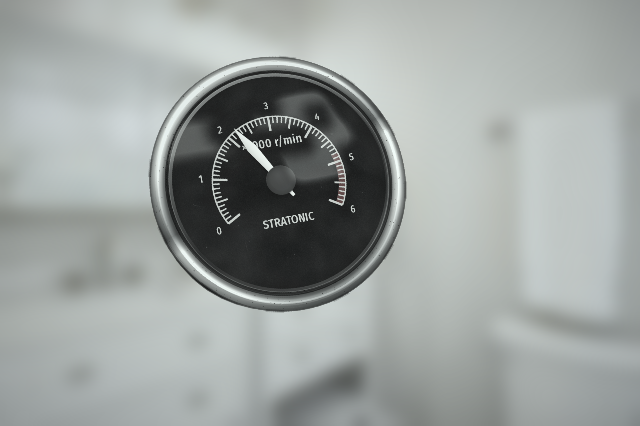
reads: 2200rpm
